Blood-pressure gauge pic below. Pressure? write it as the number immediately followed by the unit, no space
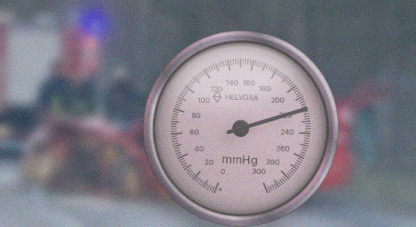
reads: 220mmHg
